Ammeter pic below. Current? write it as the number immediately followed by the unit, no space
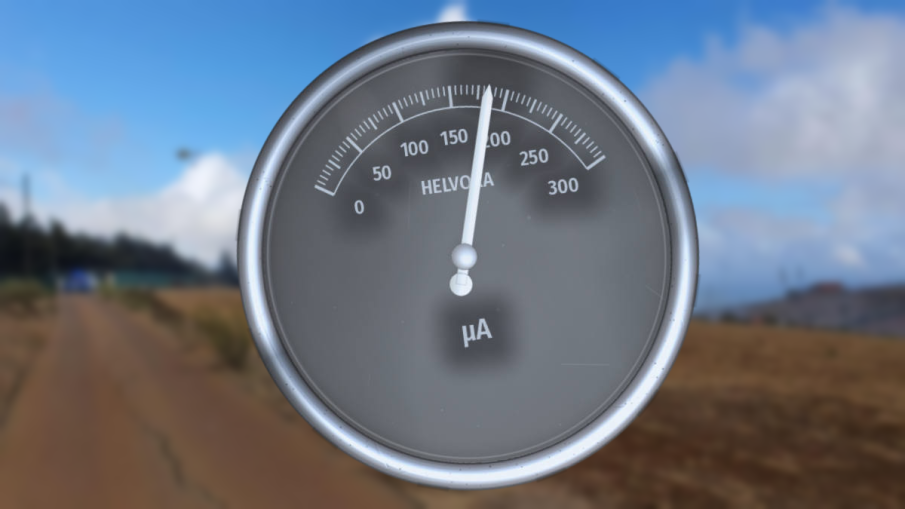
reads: 185µA
